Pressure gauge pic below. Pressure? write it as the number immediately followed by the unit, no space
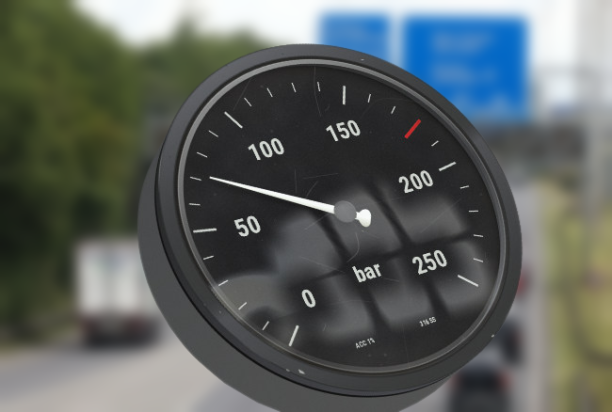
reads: 70bar
